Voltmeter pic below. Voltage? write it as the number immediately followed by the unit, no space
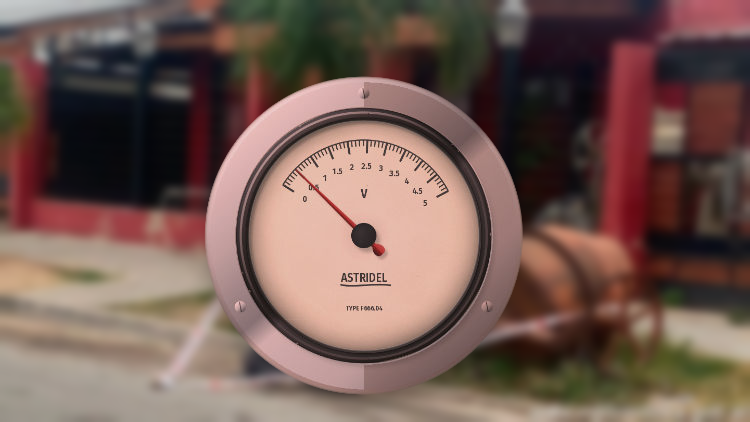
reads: 0.5V
